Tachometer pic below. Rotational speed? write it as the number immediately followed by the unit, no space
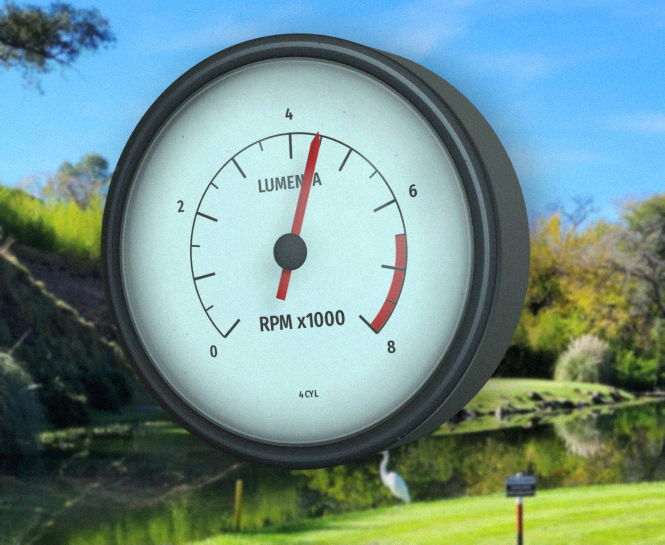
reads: 4500rpm
